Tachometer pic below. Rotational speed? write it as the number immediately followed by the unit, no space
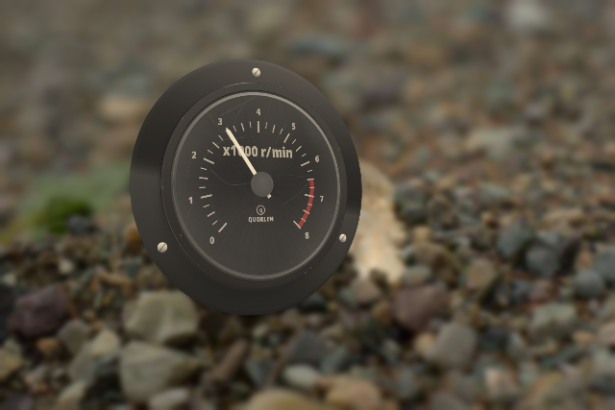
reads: 3000rpm
